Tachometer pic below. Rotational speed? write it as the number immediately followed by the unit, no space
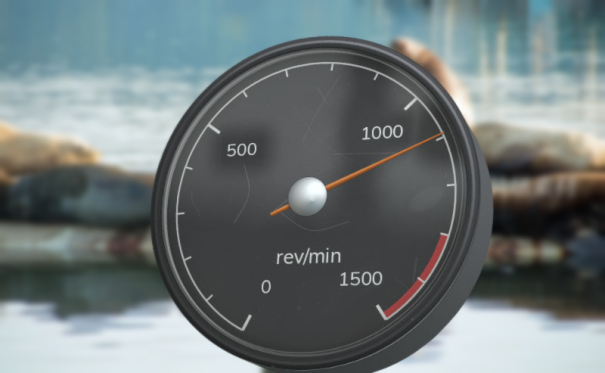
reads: 1100rpm
